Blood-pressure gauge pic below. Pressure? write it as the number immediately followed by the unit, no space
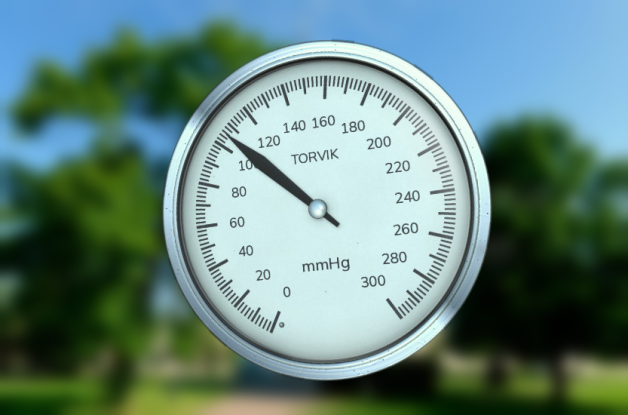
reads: 106mmHg
